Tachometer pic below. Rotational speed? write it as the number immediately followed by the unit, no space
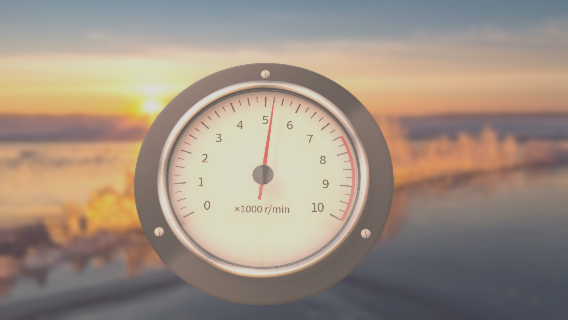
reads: 5250rpm
